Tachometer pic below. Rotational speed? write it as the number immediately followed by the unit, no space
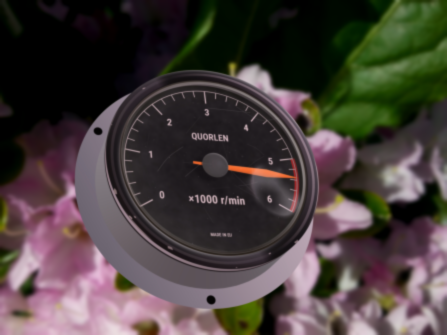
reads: 5400rpm
